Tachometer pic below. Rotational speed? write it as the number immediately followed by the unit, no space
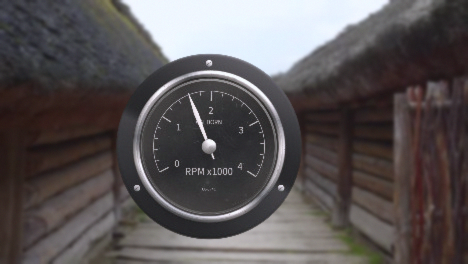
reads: 1600rpm
